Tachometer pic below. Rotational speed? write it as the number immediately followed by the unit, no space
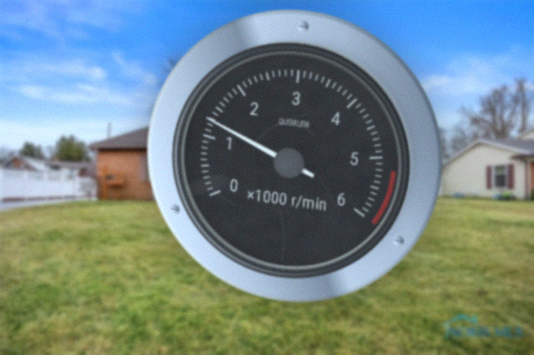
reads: 1300rpm
